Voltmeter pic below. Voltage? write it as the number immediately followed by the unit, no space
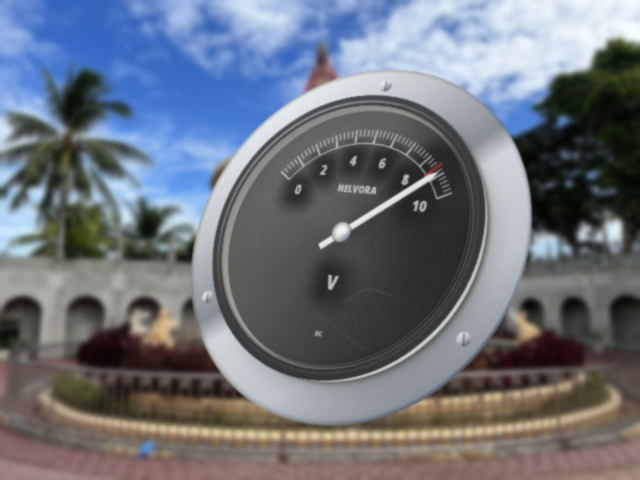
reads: 9V
